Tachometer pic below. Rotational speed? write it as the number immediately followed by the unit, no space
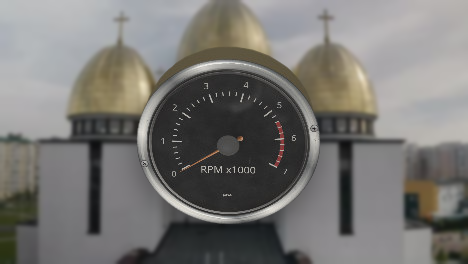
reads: 0rpm
